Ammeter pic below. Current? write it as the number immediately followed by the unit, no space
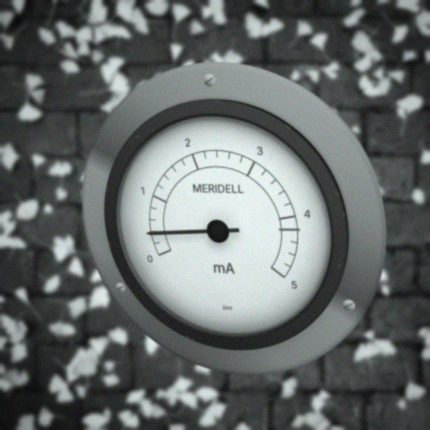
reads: 0.4mA
